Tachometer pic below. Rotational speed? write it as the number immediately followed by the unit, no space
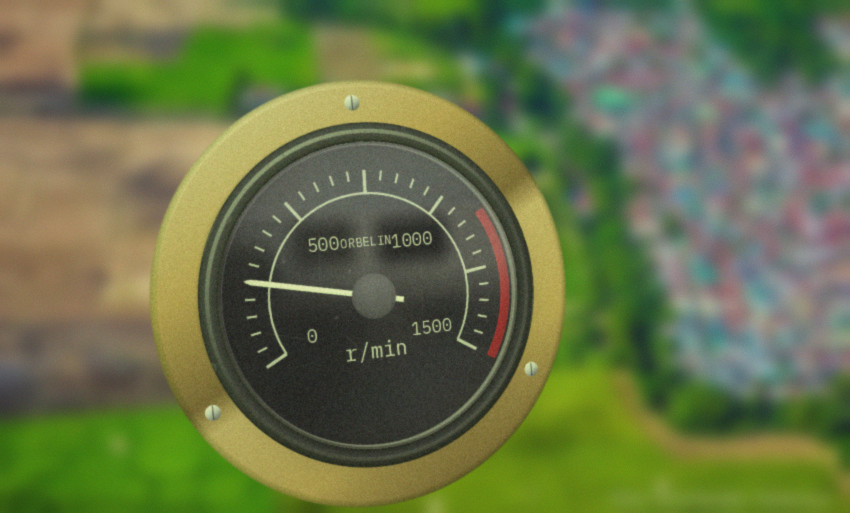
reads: 250rpm
